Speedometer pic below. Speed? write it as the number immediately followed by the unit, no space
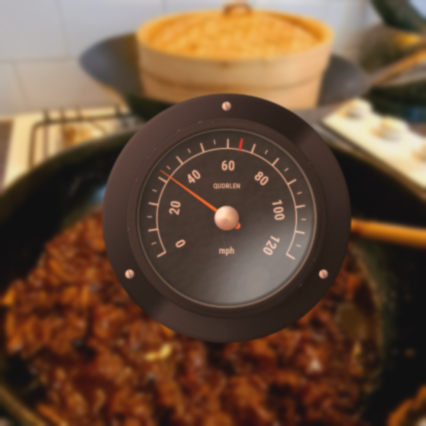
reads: 32.5mph
